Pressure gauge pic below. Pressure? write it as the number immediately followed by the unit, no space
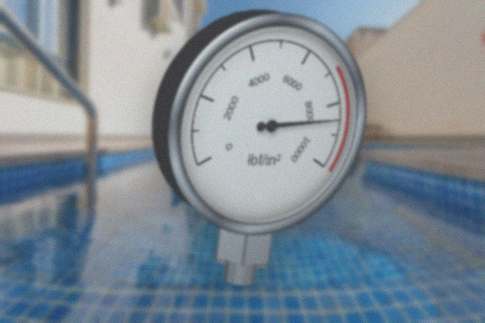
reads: 8500psi
